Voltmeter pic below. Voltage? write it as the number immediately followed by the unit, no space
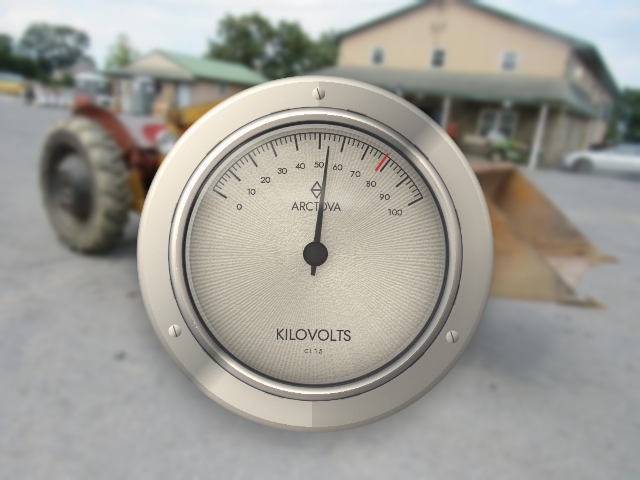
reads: 54kV
